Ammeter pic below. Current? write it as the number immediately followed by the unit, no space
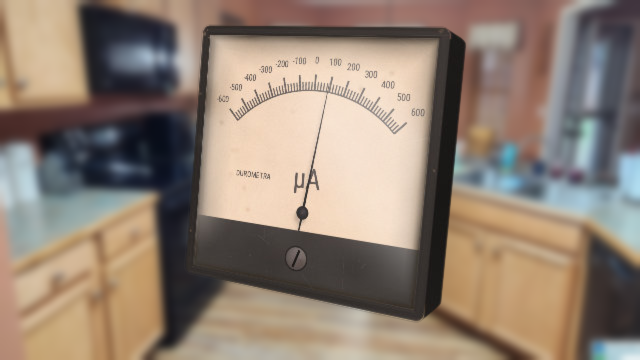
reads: 100µA
